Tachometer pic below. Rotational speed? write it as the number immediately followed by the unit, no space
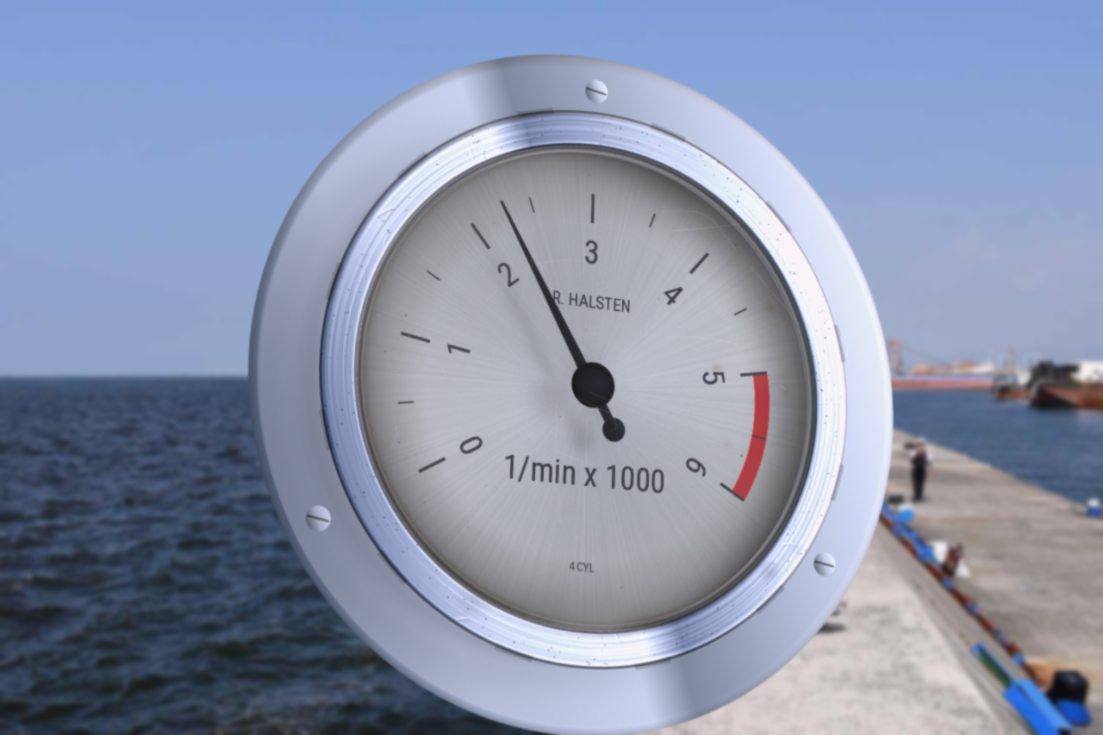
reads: 2250rpm
